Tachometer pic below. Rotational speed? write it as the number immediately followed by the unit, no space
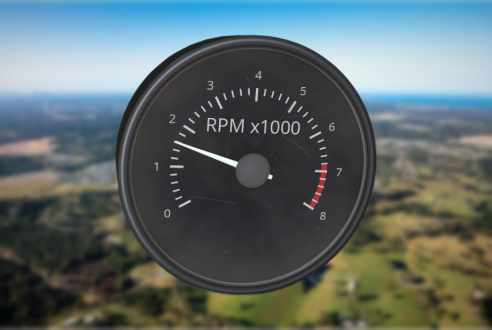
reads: 1600rpm
